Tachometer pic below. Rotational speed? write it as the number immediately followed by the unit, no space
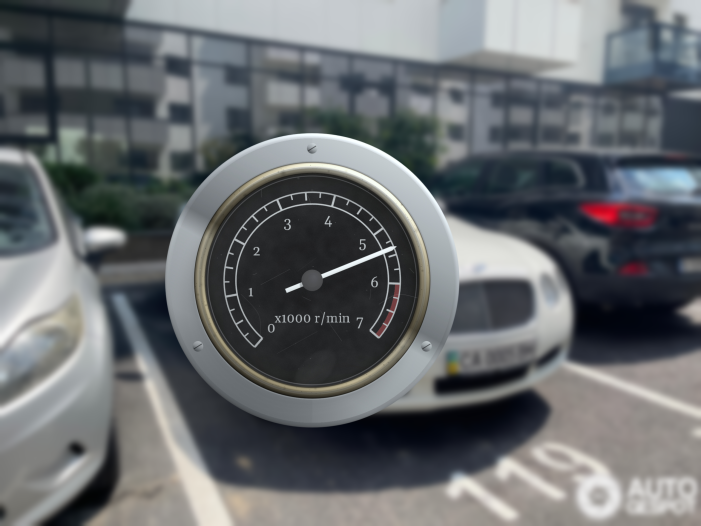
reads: 5375rpm
